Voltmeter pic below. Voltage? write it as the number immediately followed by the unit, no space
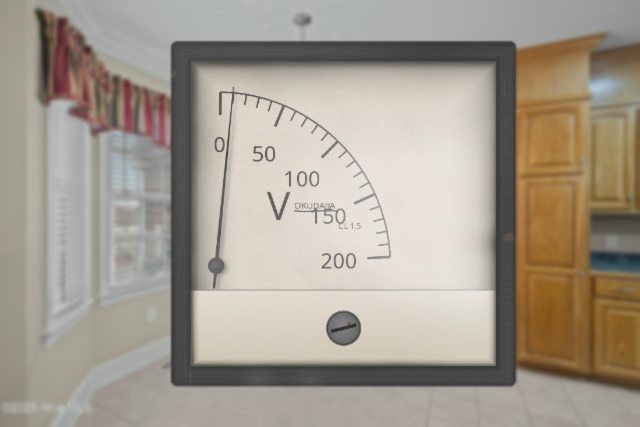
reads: 10V
